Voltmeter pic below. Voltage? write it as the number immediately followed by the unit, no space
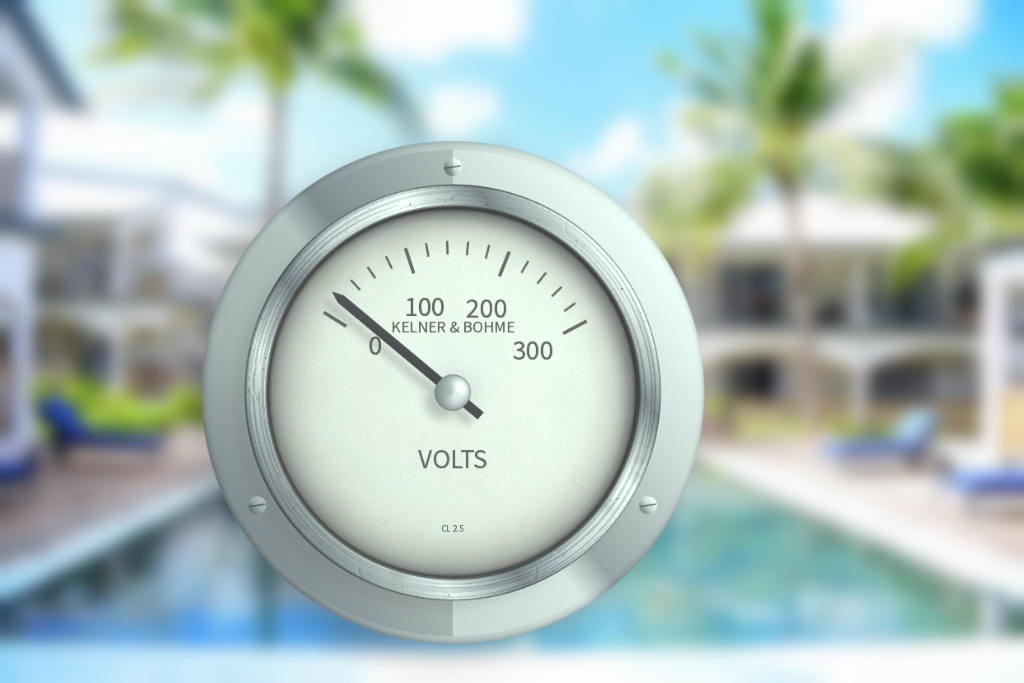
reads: 20V
